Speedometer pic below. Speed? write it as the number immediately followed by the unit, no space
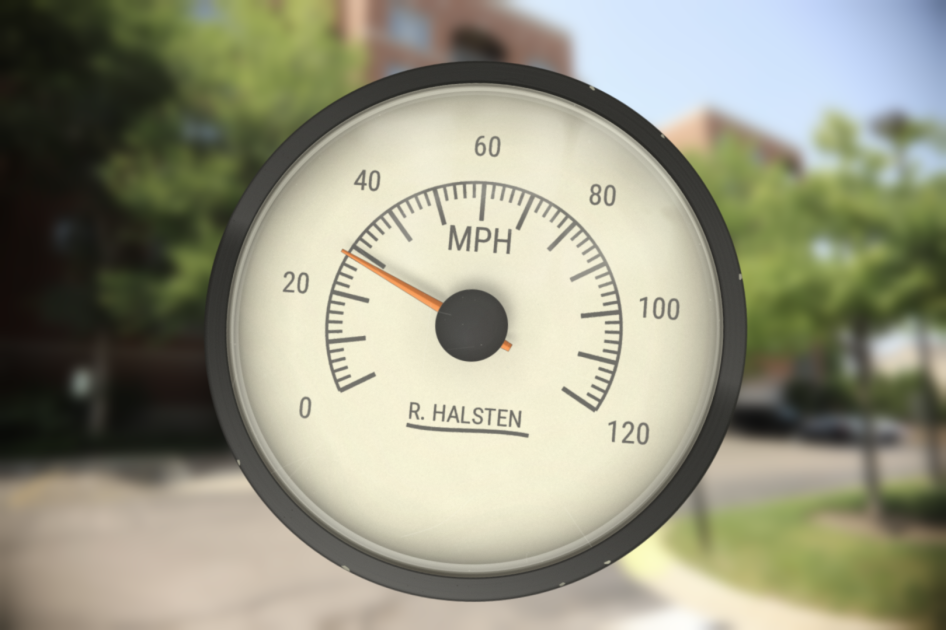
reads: 28mph
